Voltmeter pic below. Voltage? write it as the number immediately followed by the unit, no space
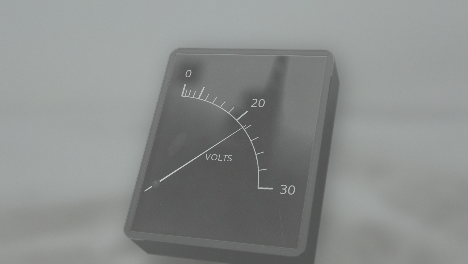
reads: 22V
